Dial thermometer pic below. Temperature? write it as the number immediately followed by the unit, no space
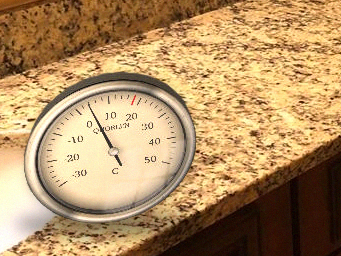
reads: 4°C
